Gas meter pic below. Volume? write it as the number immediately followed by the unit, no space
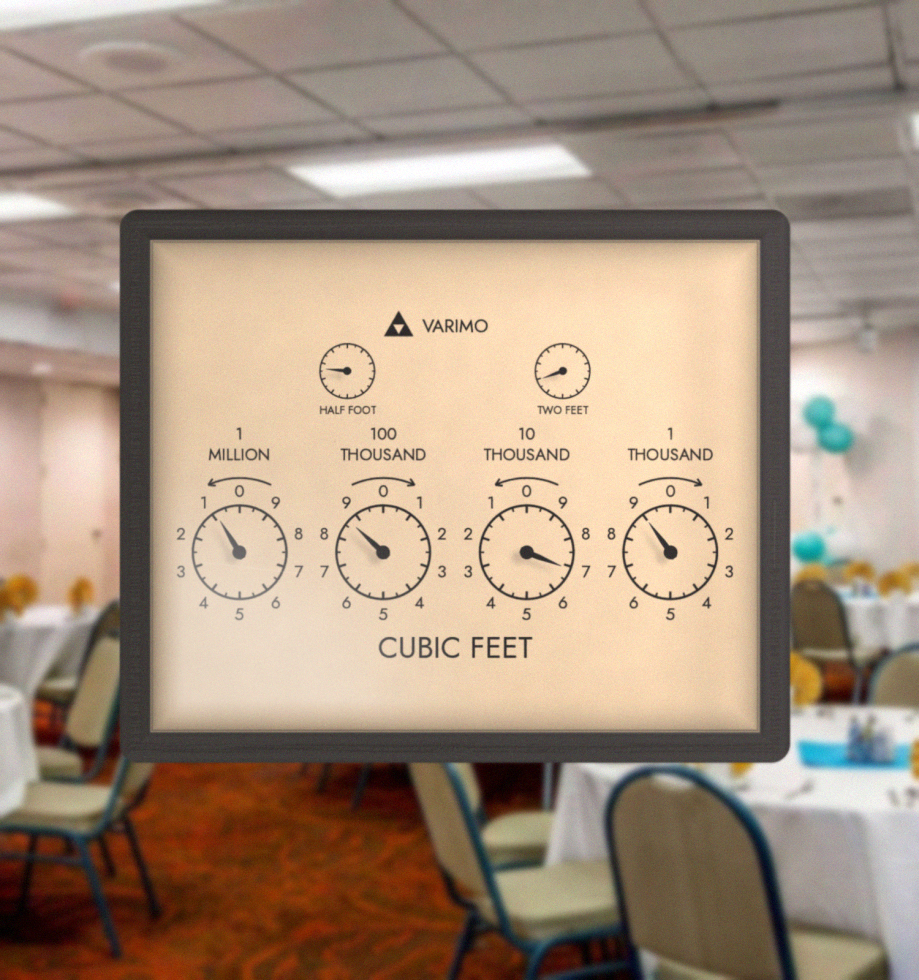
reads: 86900ft³
